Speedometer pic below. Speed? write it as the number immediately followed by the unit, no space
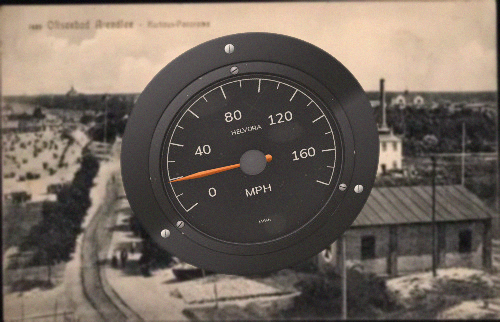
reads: 20mph
